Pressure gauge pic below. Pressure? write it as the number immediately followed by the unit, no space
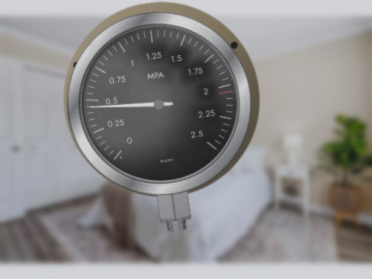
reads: 0.45MPa
